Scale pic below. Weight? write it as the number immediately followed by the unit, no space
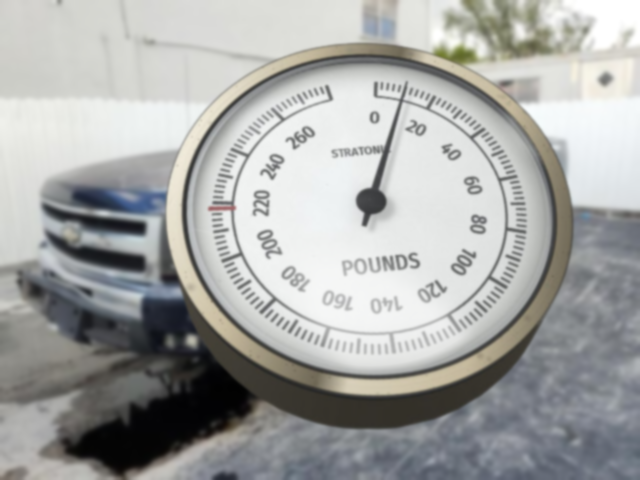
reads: 10lb
